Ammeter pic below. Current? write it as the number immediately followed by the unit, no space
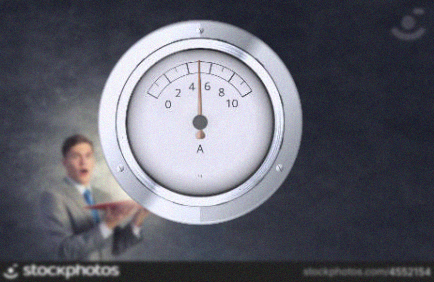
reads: 5A
